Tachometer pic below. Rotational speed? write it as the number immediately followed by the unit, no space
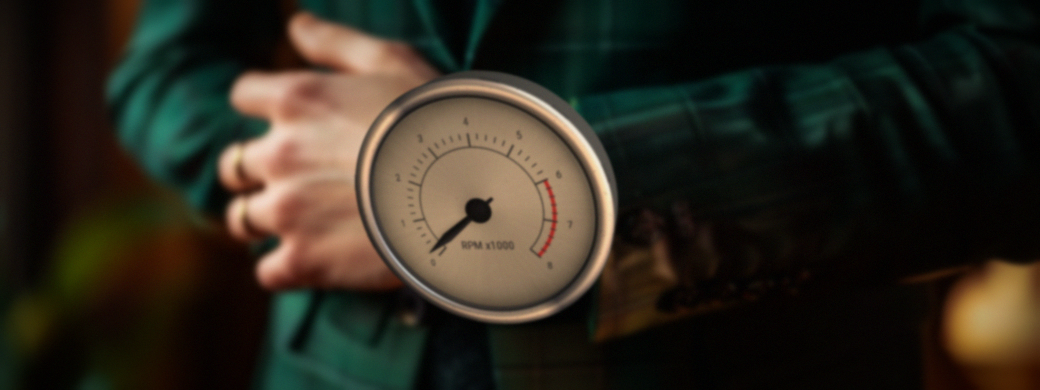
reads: 200rpm
